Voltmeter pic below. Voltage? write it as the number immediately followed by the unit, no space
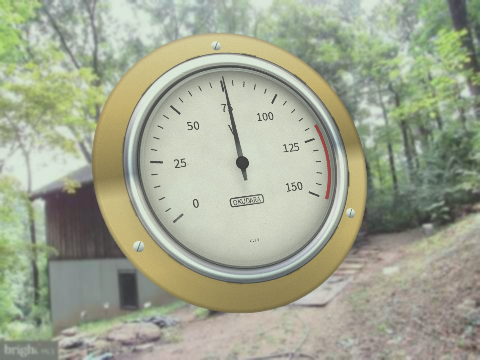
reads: 75V
